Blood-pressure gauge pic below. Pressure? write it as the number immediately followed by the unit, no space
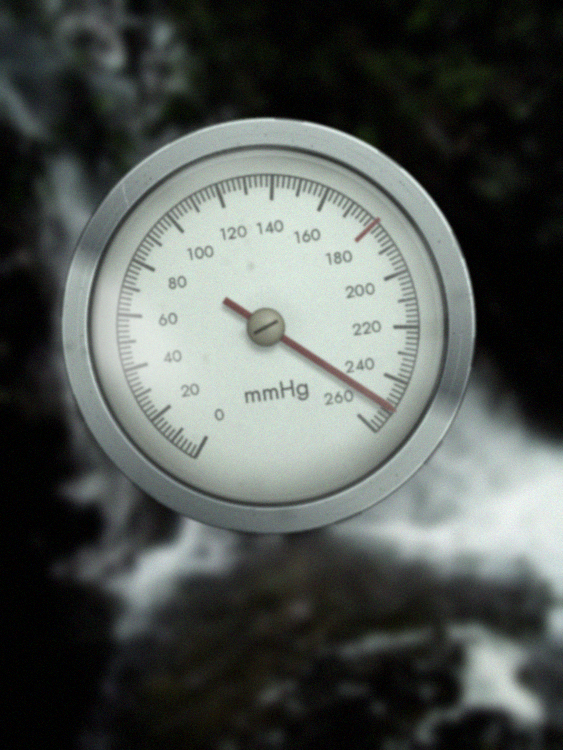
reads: 250mmHg
